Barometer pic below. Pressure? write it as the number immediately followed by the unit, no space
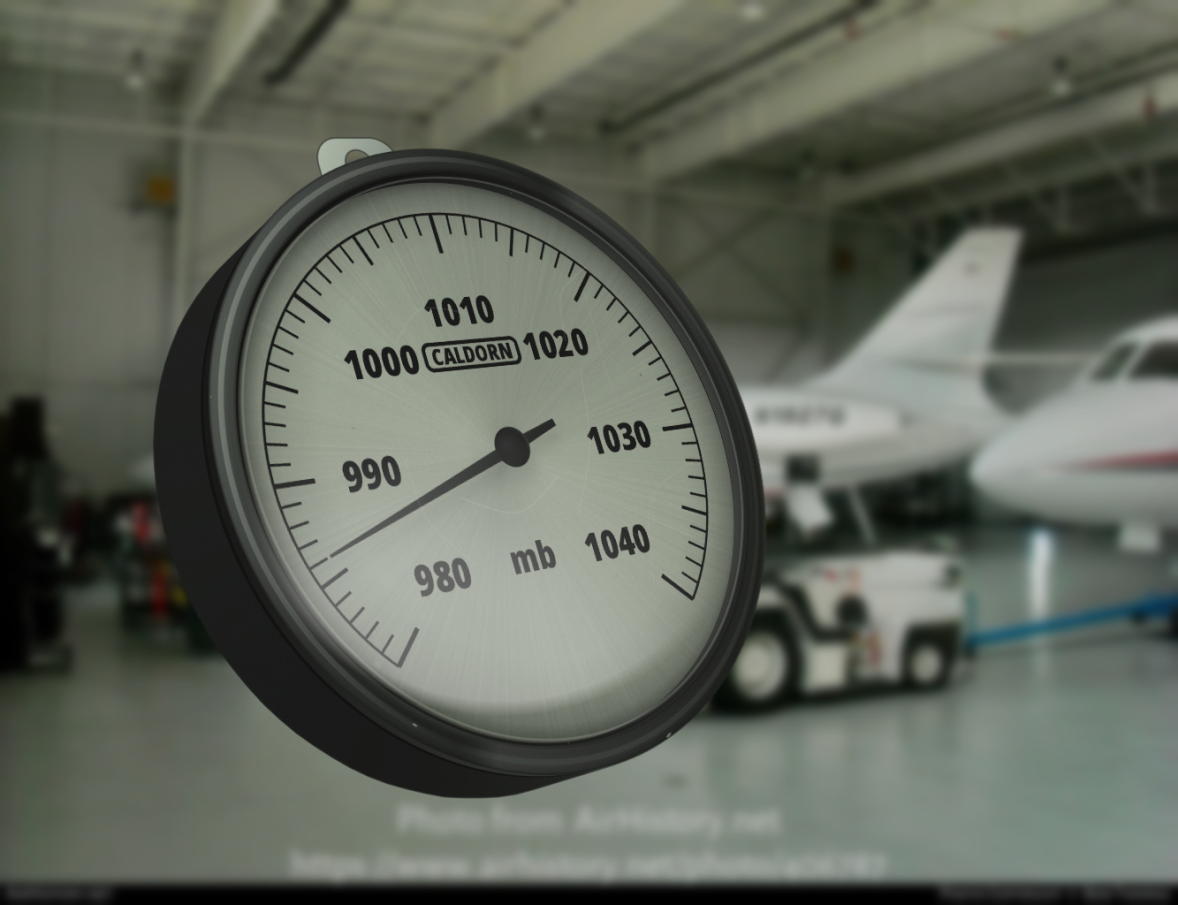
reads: 986mbar
